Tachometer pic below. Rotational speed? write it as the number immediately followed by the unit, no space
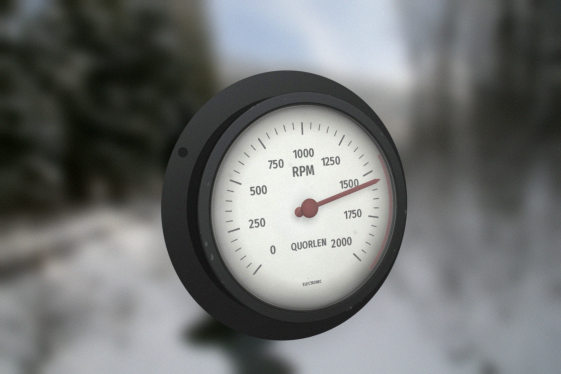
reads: 1550rpm
